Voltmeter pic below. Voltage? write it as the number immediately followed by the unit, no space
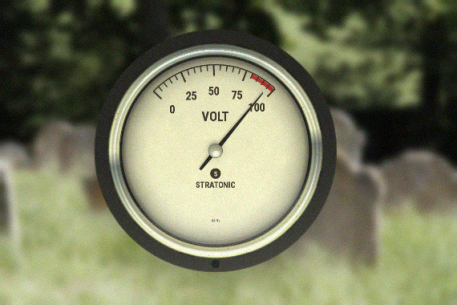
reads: 95V
